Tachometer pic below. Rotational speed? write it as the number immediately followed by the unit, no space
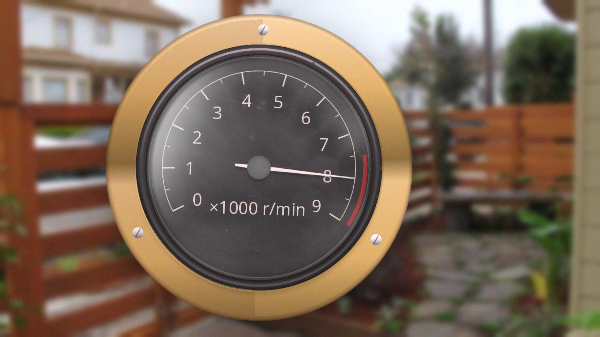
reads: 8000rpm
